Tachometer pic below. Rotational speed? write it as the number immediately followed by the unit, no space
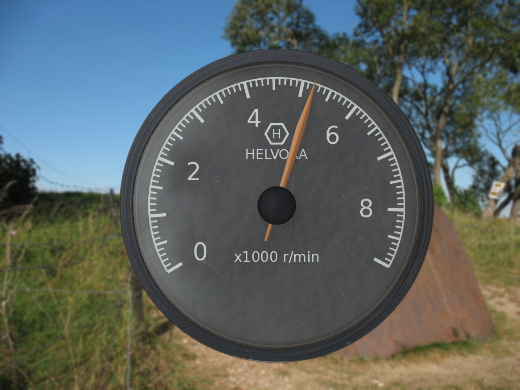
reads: 5200rpm
